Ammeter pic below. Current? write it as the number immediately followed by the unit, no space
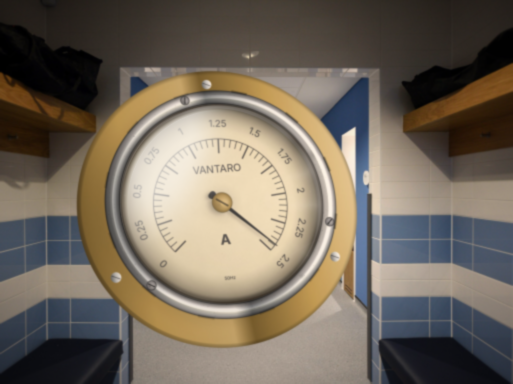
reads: 2.45A
